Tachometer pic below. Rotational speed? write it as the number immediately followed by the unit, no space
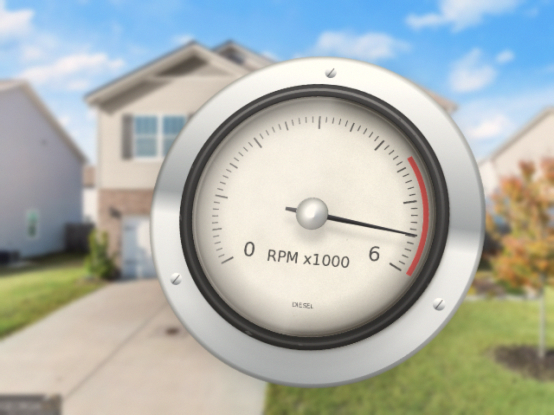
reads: 5500rpm
